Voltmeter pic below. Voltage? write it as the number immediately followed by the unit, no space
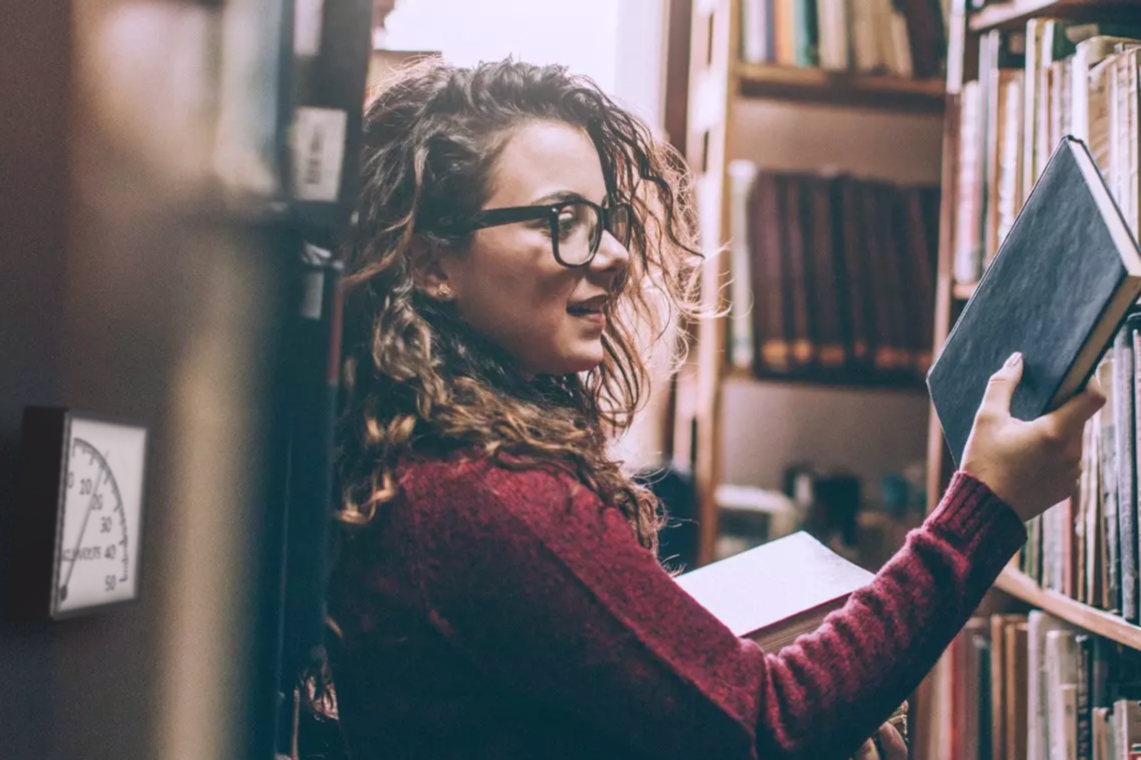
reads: 15mV
